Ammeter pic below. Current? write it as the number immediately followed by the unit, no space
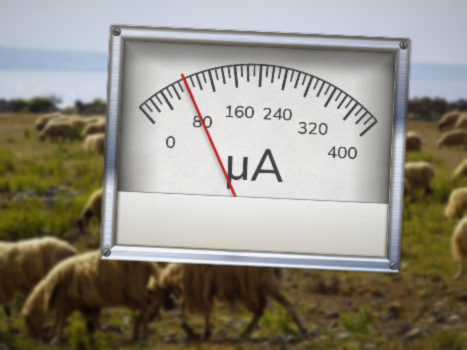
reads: 80µA
